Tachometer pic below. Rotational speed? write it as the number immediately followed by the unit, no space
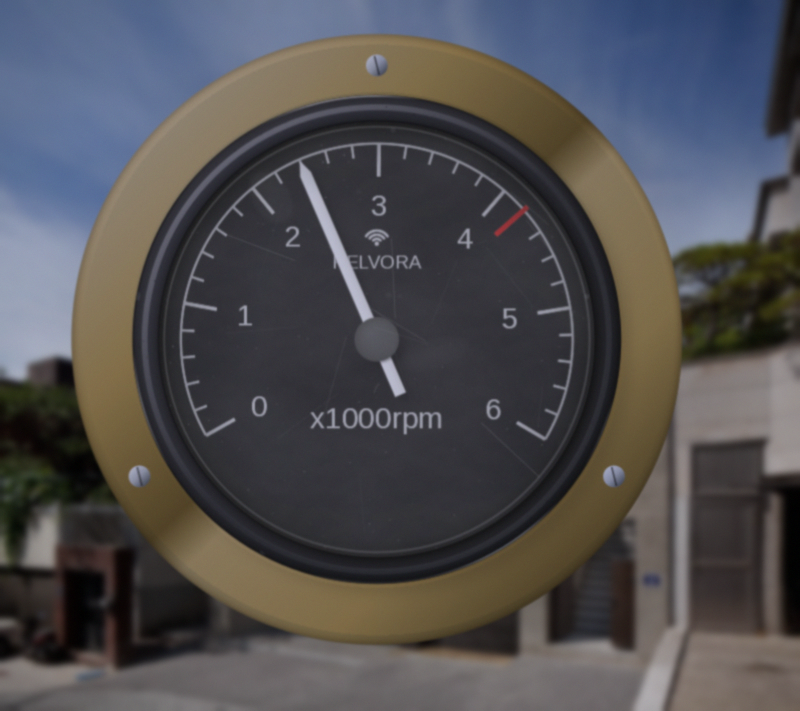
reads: 2400rpm
